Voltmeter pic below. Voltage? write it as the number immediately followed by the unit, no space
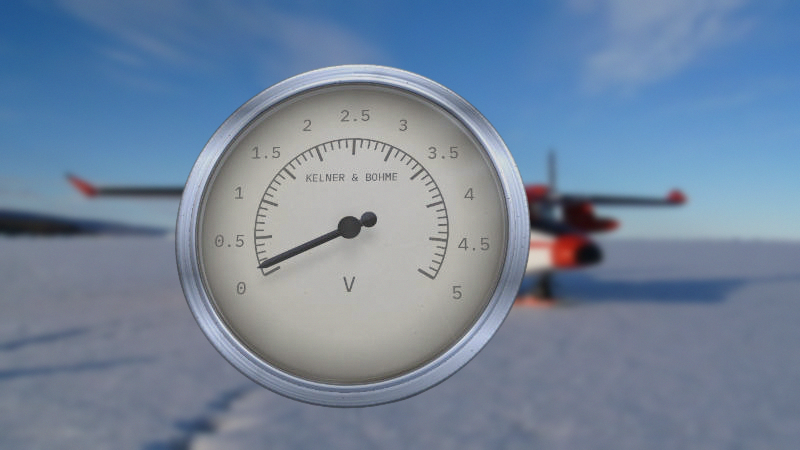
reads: 0.1V
